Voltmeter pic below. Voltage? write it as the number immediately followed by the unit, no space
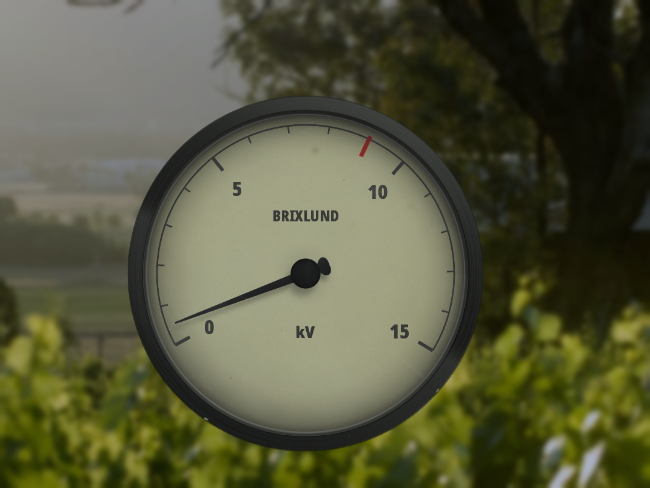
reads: 0.5kV
